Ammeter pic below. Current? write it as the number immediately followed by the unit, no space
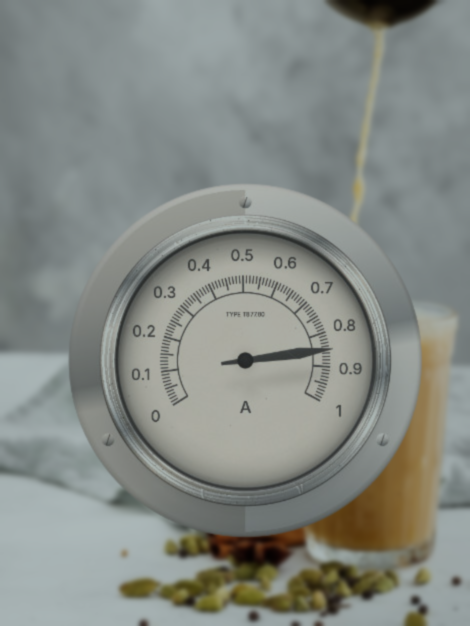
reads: 0.85A
